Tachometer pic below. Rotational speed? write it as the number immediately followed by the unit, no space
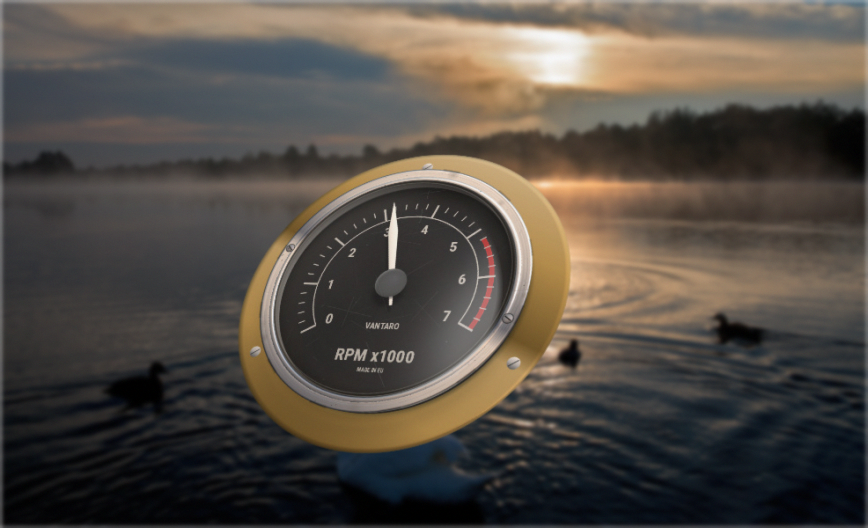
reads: 3200rpm
